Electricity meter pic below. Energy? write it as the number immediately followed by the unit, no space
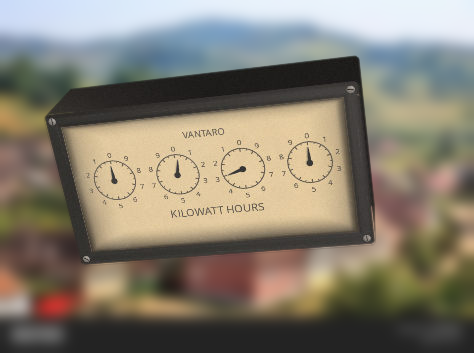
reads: 30kWh
